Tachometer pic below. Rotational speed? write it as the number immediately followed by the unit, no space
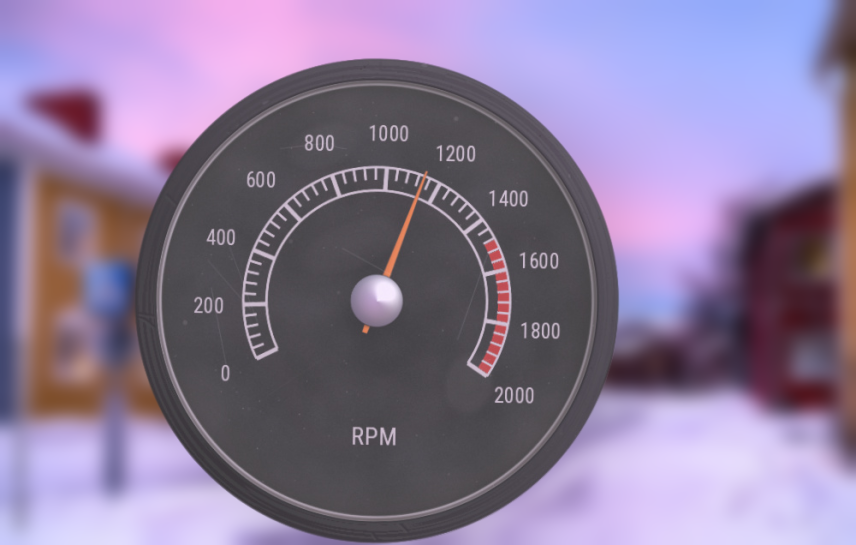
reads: 1140rpm
